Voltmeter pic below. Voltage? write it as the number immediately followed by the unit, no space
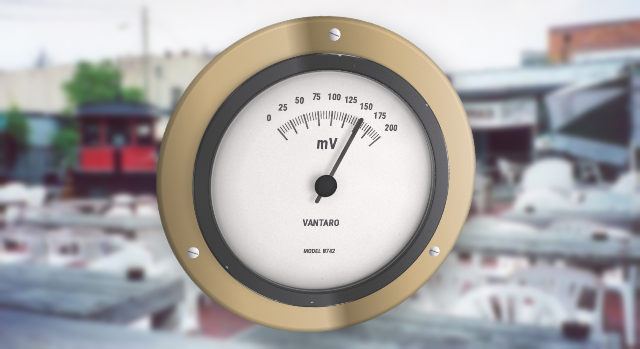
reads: 150mV
